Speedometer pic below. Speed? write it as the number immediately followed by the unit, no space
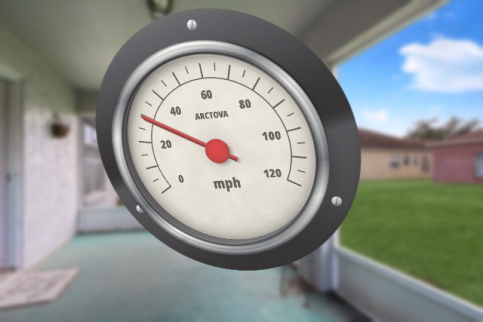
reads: 30mph
